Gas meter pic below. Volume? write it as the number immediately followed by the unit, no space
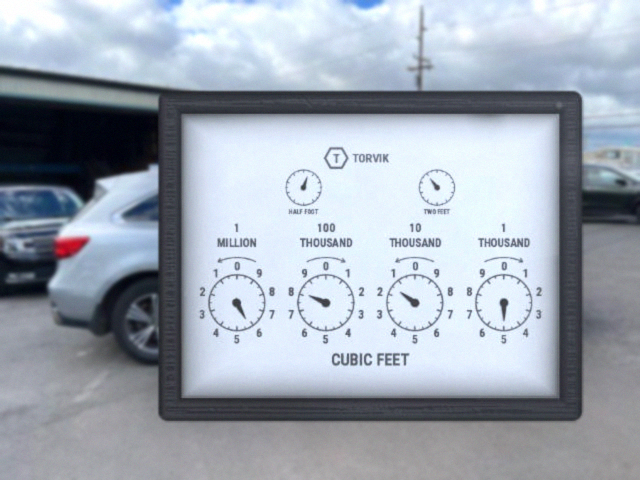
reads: 581500ft³
